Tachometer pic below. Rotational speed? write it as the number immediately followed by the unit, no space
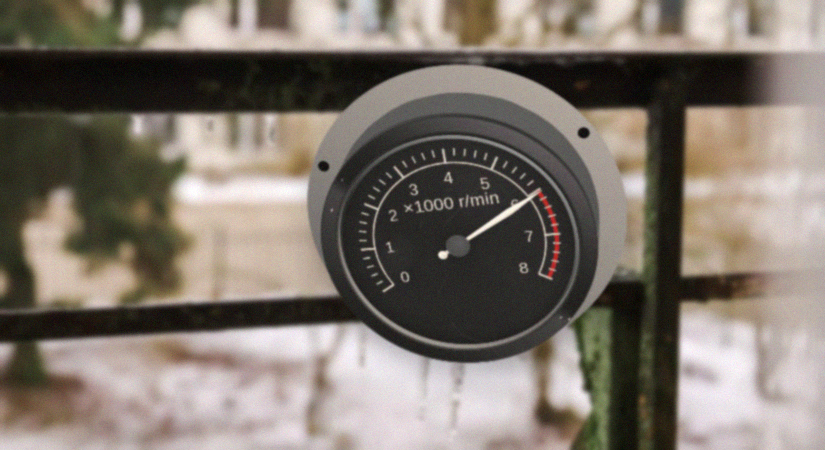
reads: 6000rpm
